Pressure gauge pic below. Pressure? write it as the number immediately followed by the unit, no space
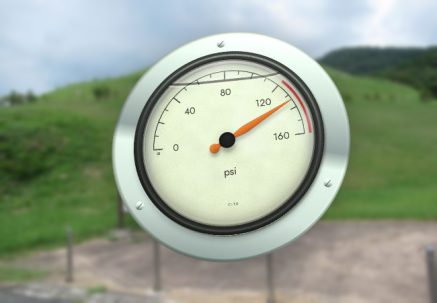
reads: 135psi
